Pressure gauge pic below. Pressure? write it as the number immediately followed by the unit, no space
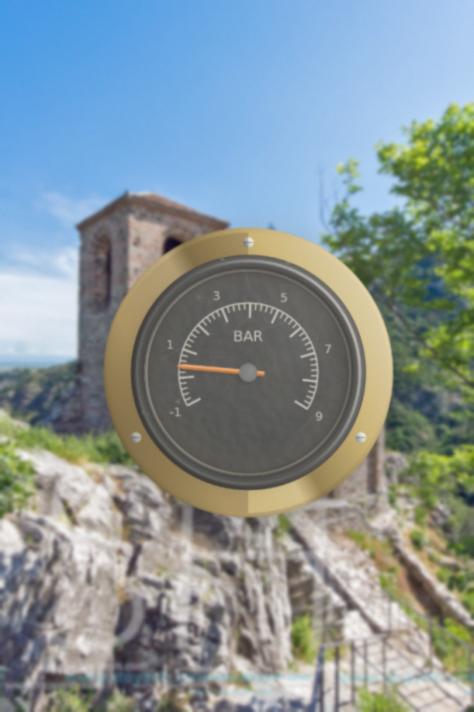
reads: 0.4bar
